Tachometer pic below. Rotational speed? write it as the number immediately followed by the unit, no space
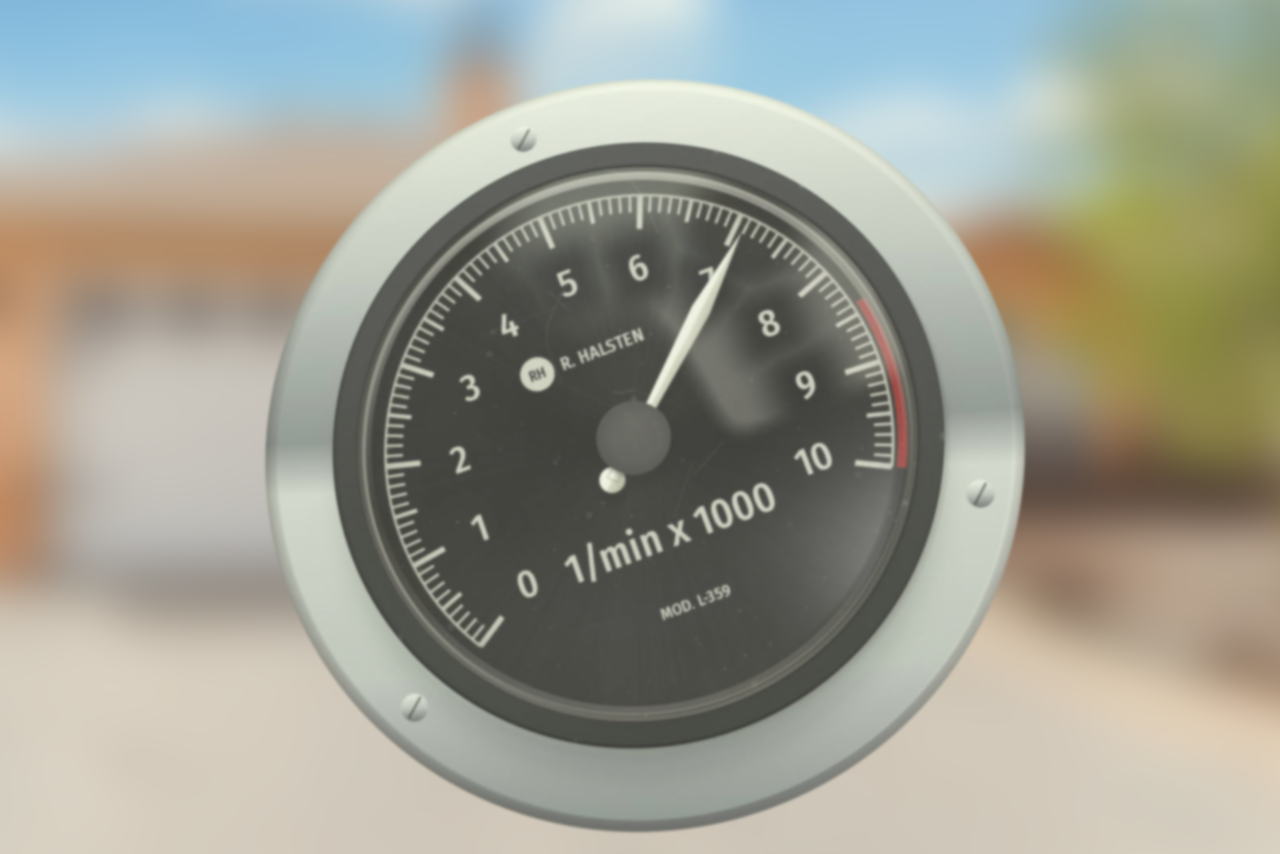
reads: 7100rpm
